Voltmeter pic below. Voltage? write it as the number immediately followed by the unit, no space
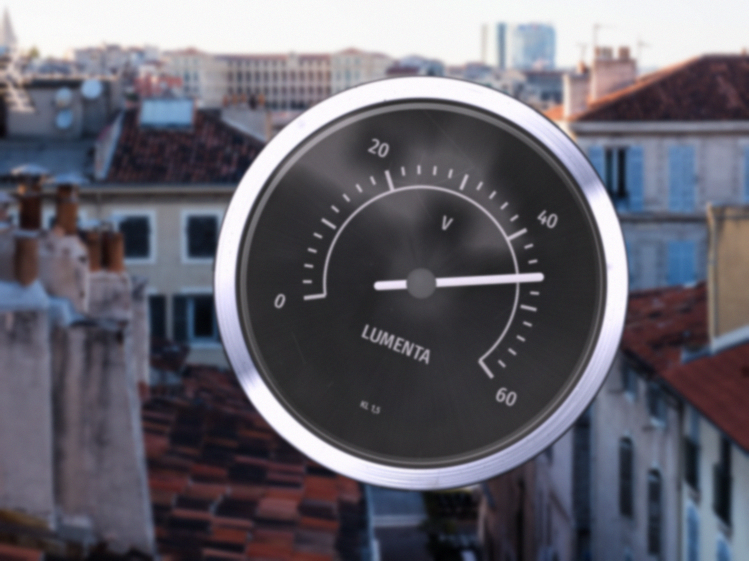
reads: 46V
